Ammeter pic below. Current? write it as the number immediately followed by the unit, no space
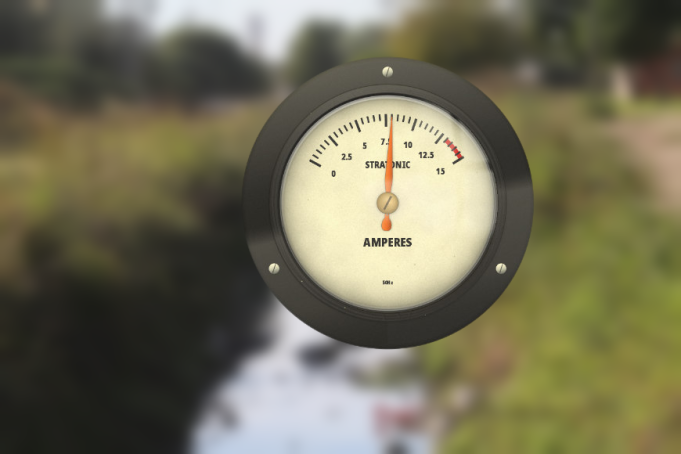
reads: 8A
